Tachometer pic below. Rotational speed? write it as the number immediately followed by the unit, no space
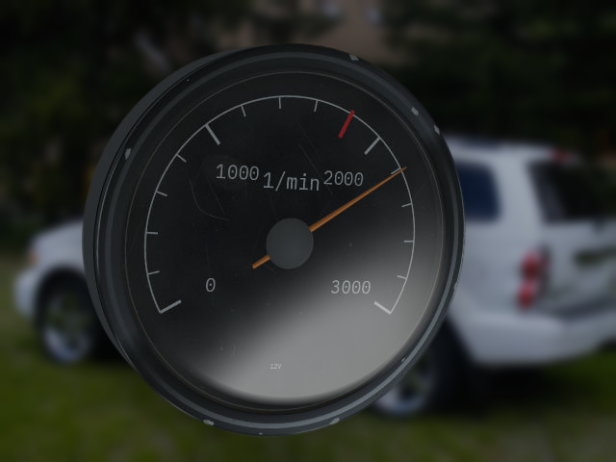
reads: 2200rpm
